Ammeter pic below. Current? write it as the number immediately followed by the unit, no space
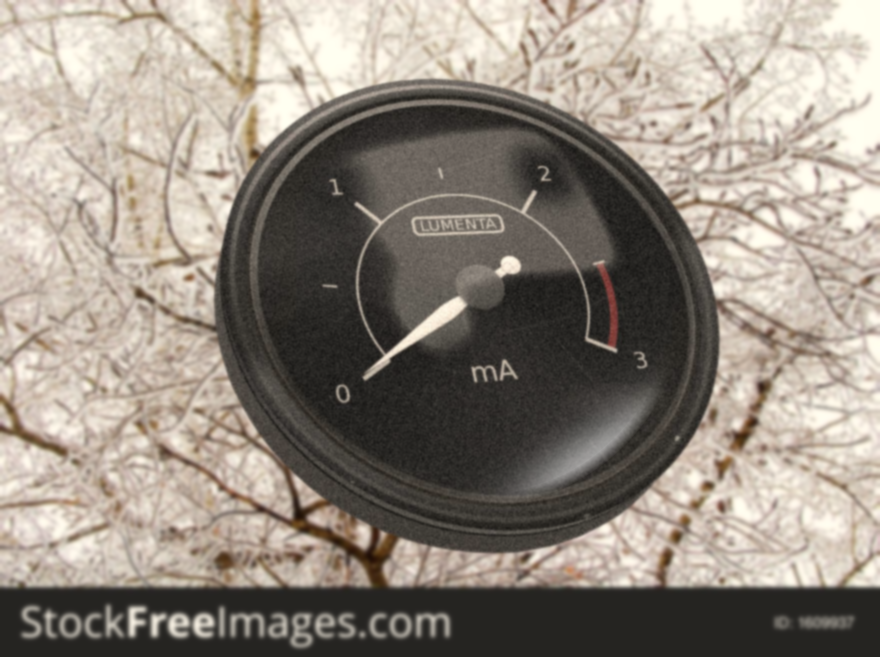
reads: 0mA
